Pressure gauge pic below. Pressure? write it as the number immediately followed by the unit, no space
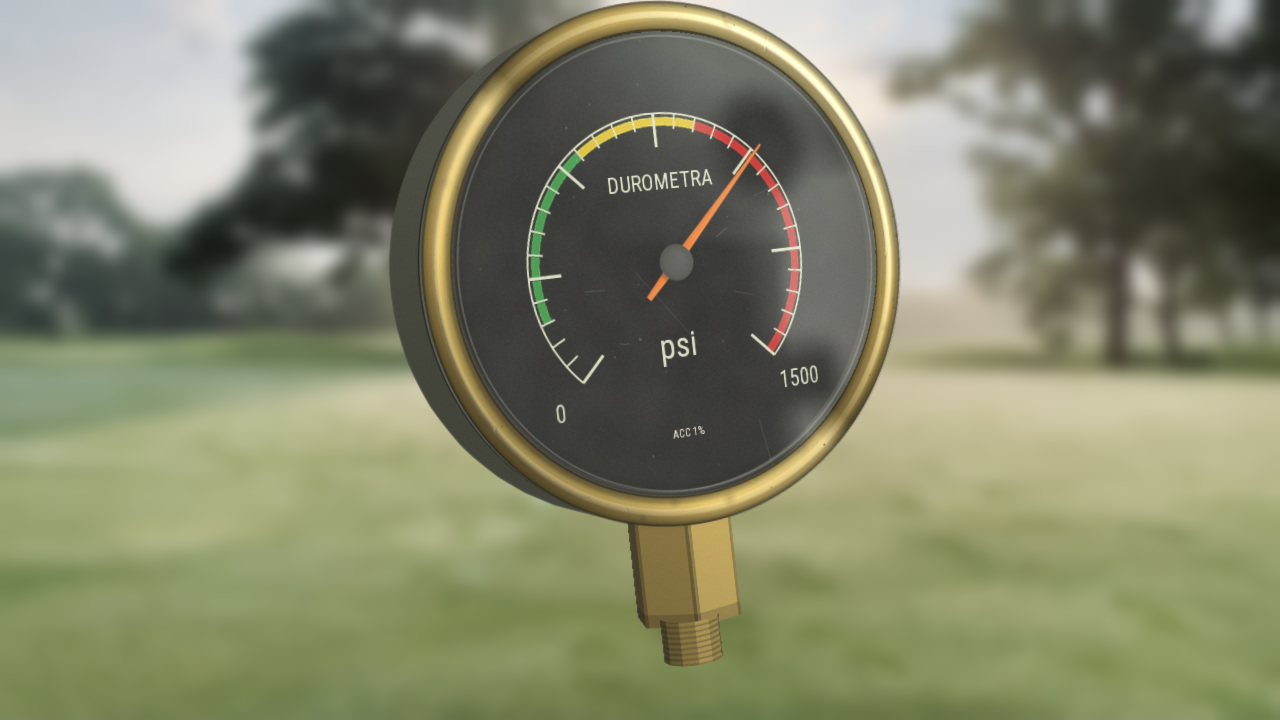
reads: 1000psi
